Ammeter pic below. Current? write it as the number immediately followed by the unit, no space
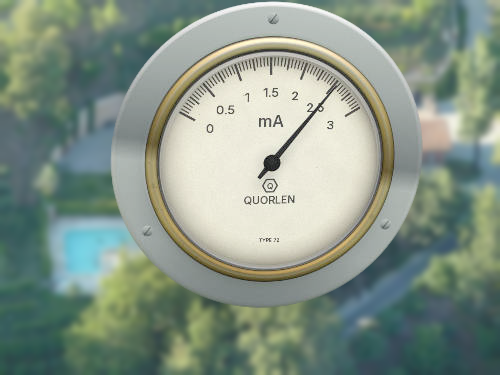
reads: 2.5mA
